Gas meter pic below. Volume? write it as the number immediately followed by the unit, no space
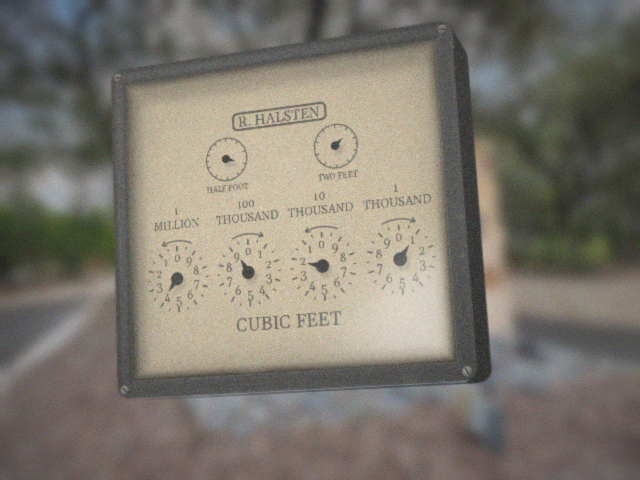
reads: 392100ft³
